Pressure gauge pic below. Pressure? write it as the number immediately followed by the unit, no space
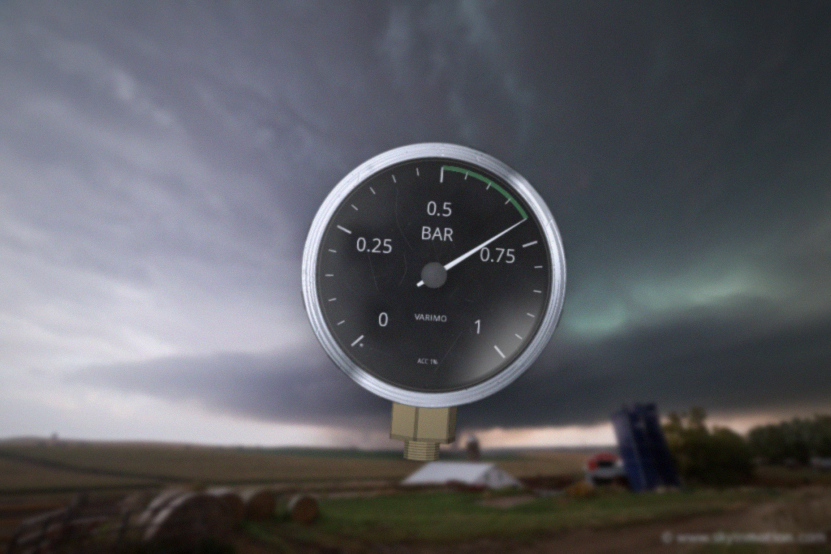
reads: 0.7bar
